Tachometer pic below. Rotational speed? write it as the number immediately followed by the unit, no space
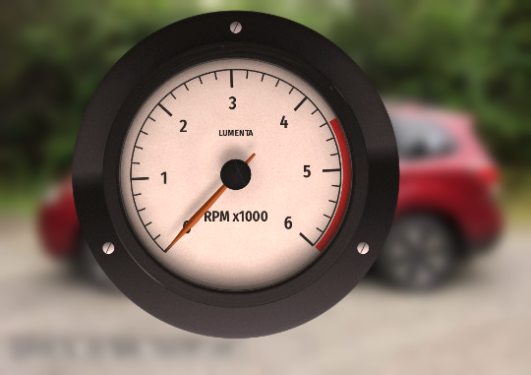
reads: 0rpm
